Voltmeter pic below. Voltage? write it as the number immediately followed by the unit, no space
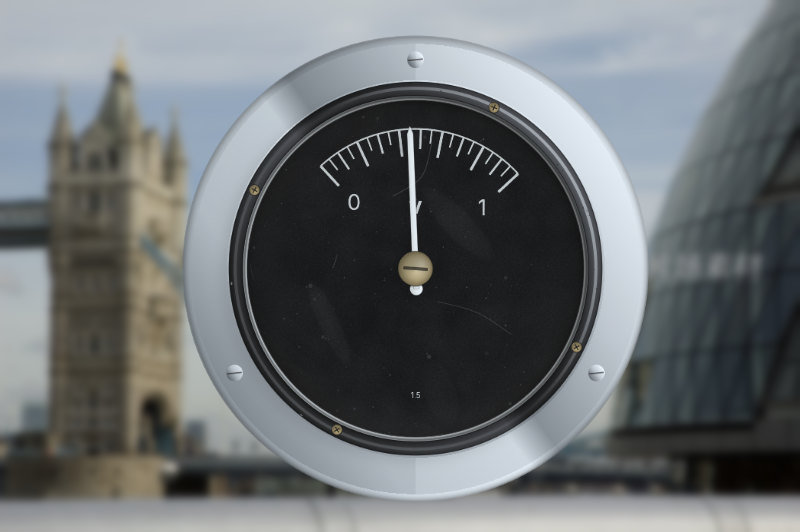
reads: 0.45V
